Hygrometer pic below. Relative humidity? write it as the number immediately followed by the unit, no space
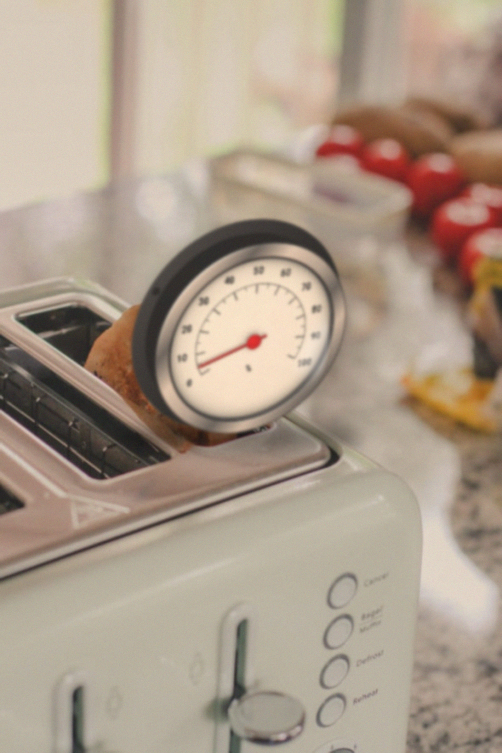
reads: 5%
